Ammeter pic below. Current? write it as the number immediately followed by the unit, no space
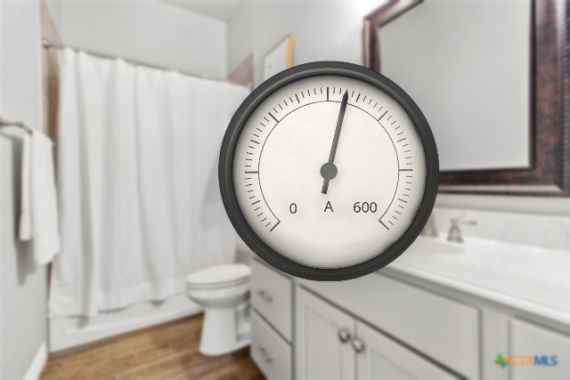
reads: 330A
